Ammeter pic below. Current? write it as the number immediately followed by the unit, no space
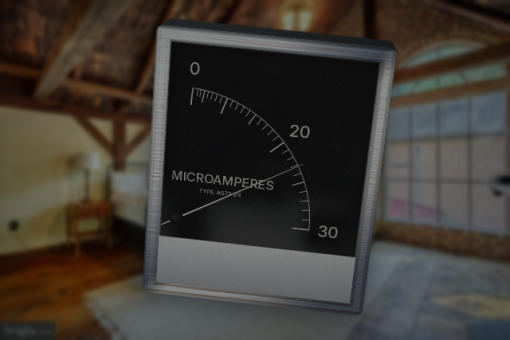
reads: 23µA
